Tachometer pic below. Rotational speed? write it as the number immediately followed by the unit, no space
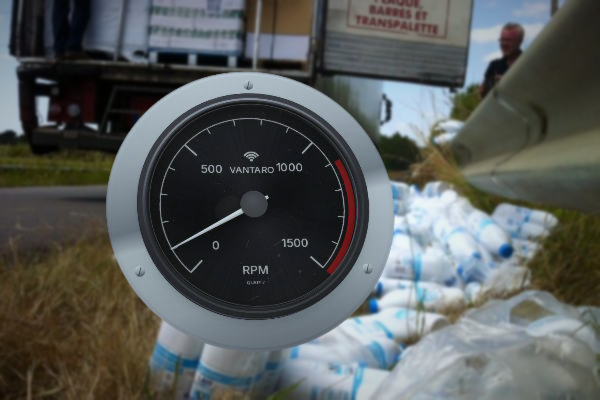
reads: 100rpm
